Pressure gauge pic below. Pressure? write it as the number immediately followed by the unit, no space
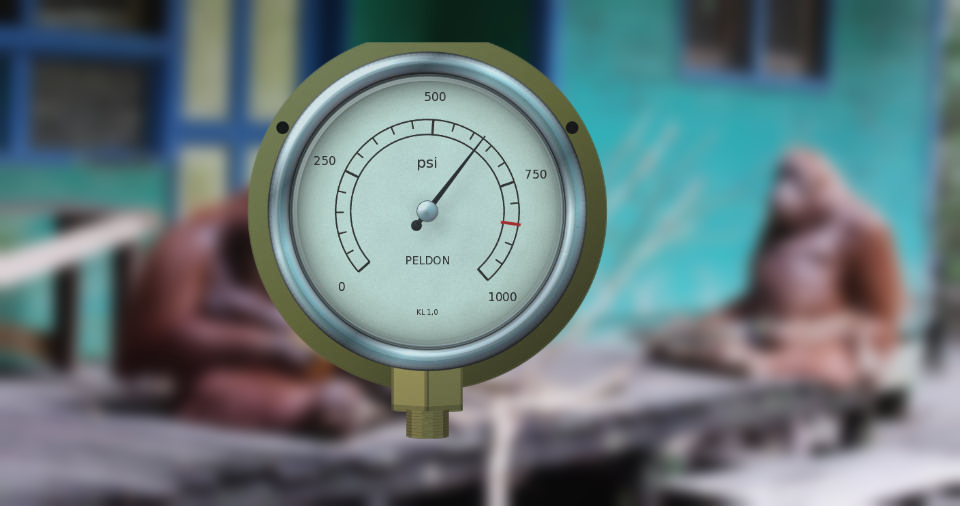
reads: 625psi
